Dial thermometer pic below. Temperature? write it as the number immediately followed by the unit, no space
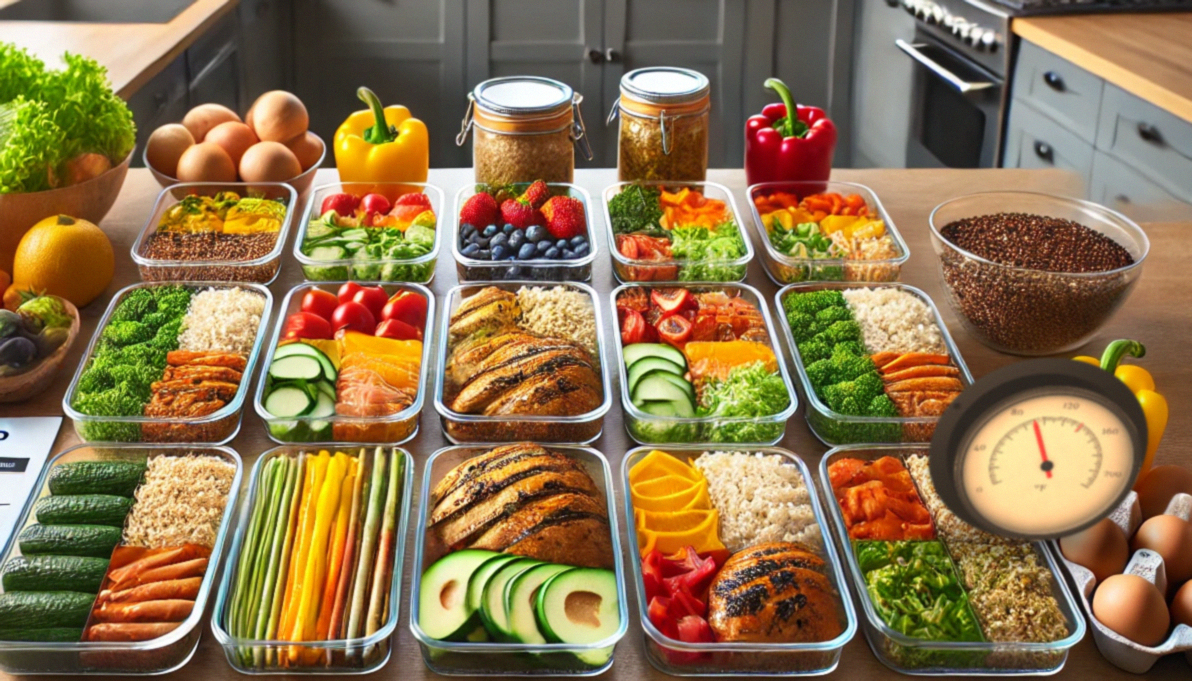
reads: 90°F
